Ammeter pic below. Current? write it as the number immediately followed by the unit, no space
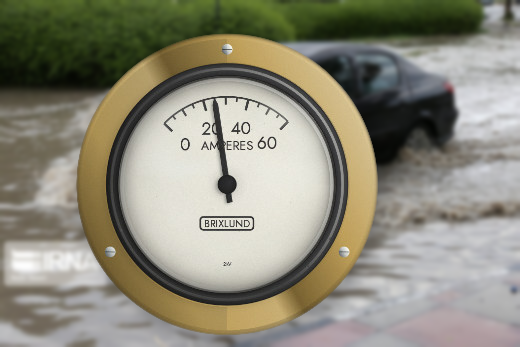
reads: 25A
